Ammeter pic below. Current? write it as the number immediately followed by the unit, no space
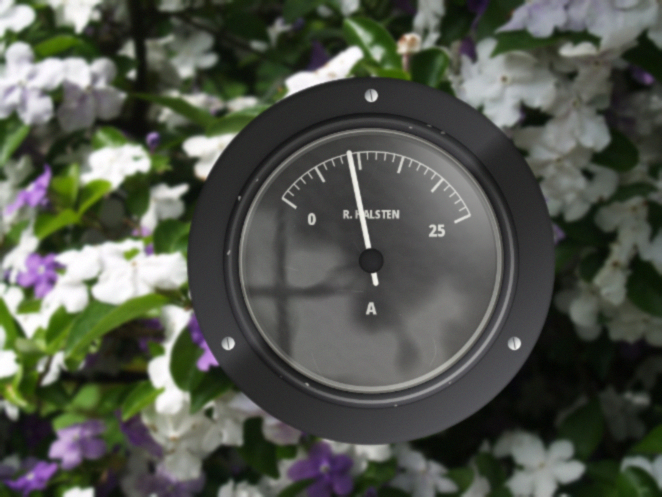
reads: 9A
